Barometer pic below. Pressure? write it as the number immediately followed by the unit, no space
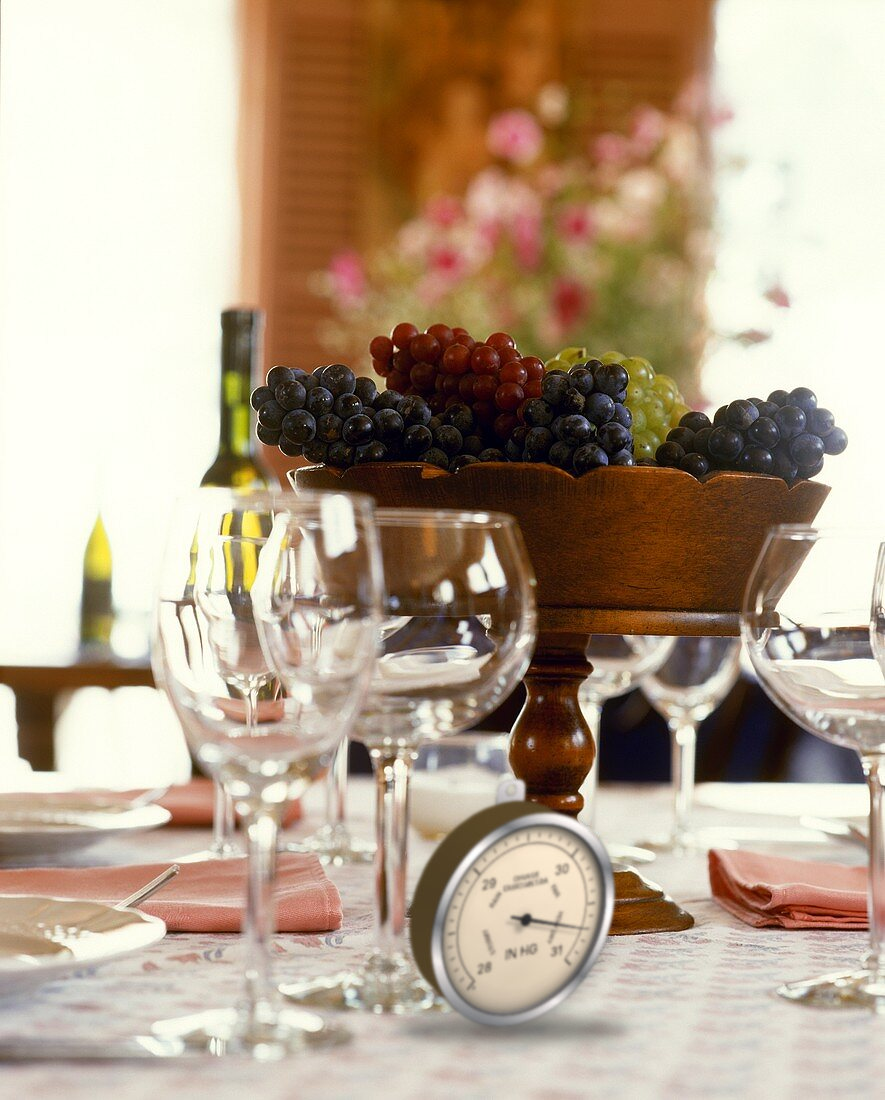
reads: 30.7inHg
